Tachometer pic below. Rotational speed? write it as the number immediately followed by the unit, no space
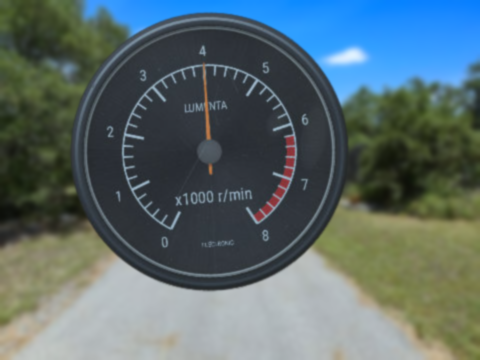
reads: 4000rpm
